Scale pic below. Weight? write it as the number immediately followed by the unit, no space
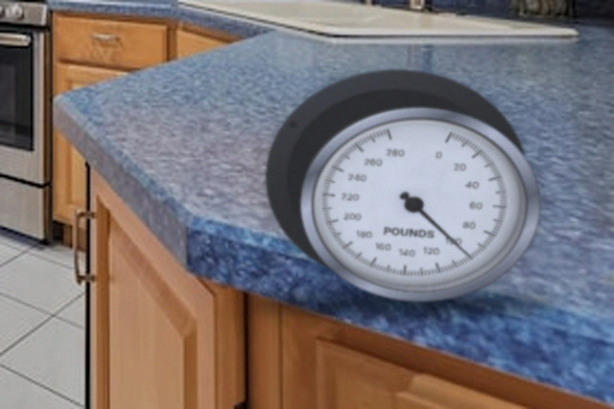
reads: 100lb
